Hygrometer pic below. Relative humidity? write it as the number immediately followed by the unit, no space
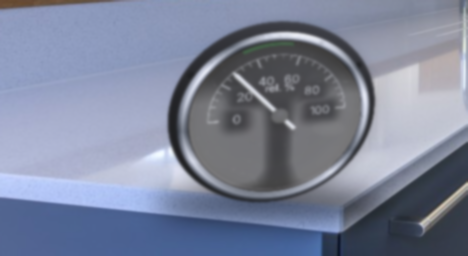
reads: 28%
